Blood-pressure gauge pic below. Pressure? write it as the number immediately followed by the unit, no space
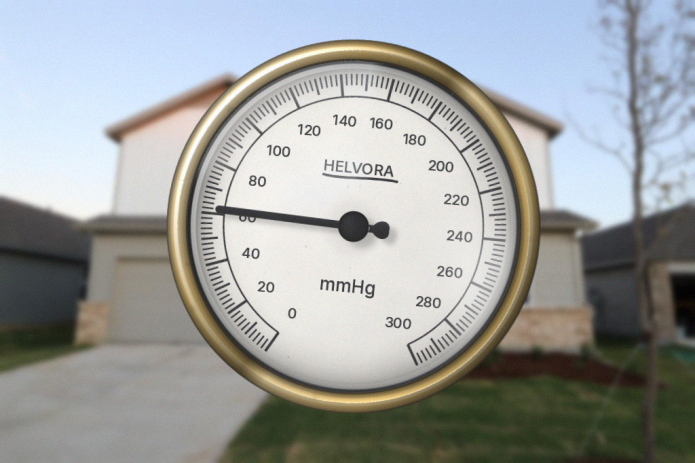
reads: 62mmHg
